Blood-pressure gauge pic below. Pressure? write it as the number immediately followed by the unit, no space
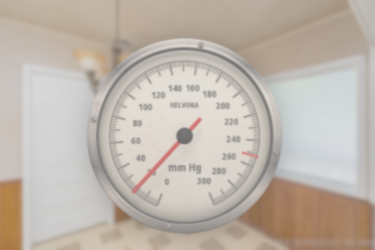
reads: 20mmHg
